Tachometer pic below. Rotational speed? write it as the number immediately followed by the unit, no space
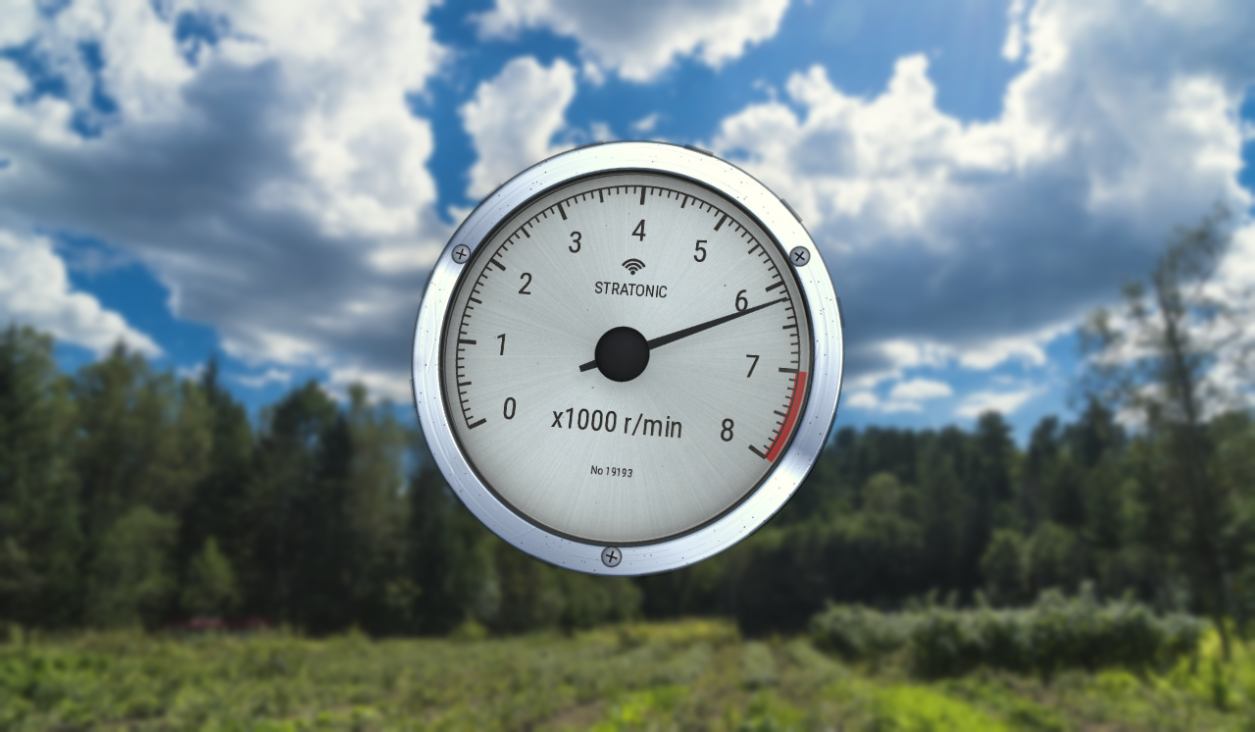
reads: 6200rpm
